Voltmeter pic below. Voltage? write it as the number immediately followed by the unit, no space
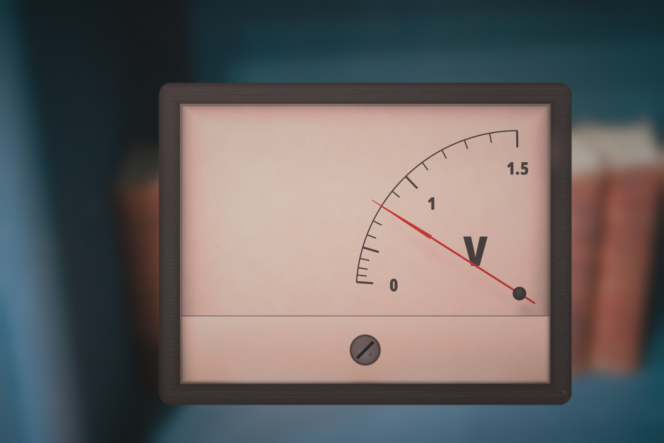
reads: 0.8V
